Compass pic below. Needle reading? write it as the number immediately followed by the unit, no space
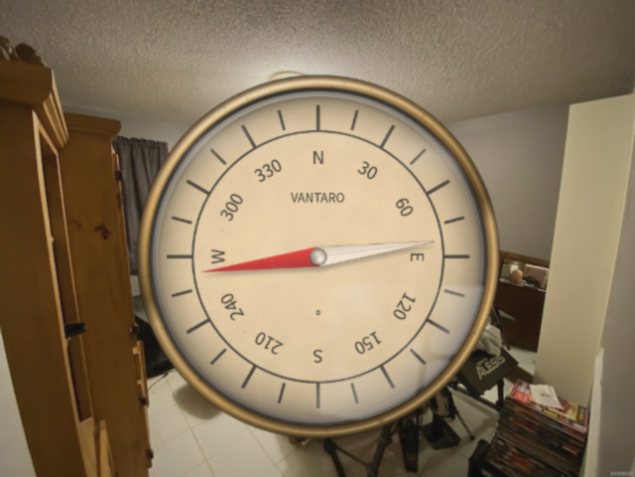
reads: 262.5°
